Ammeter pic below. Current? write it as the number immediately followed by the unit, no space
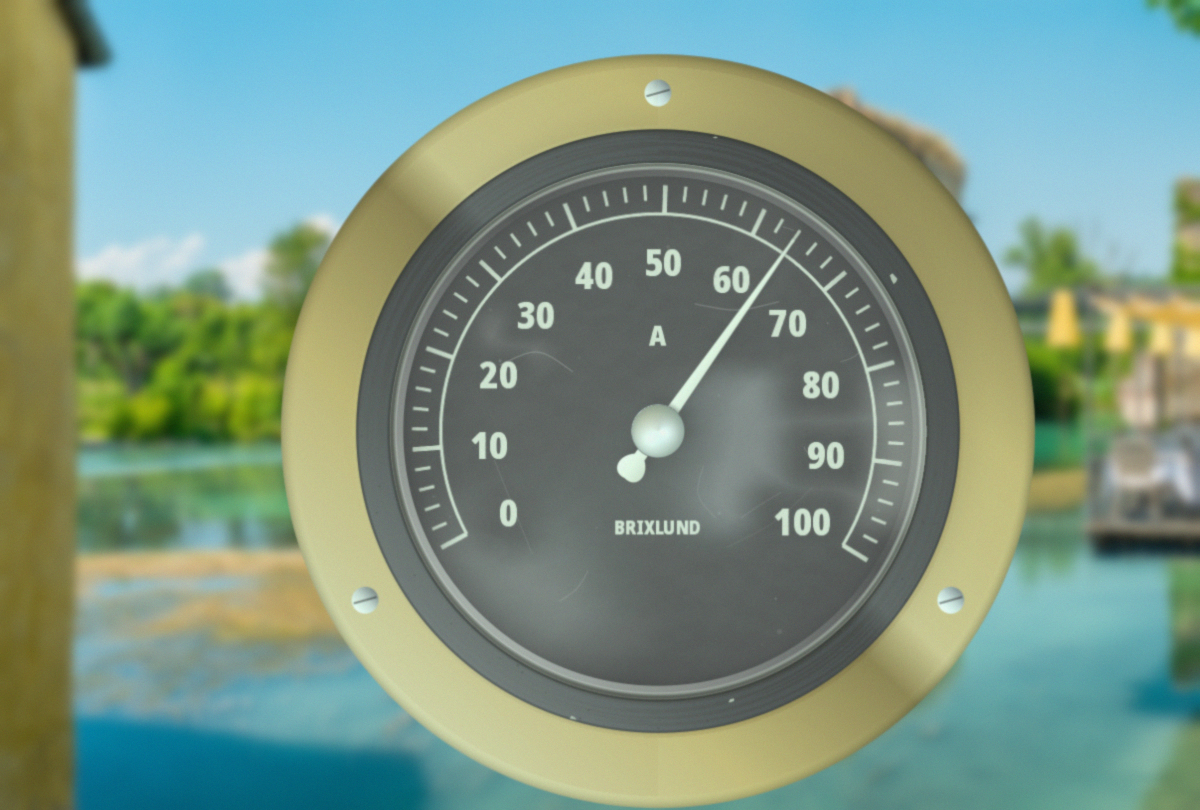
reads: 64A
